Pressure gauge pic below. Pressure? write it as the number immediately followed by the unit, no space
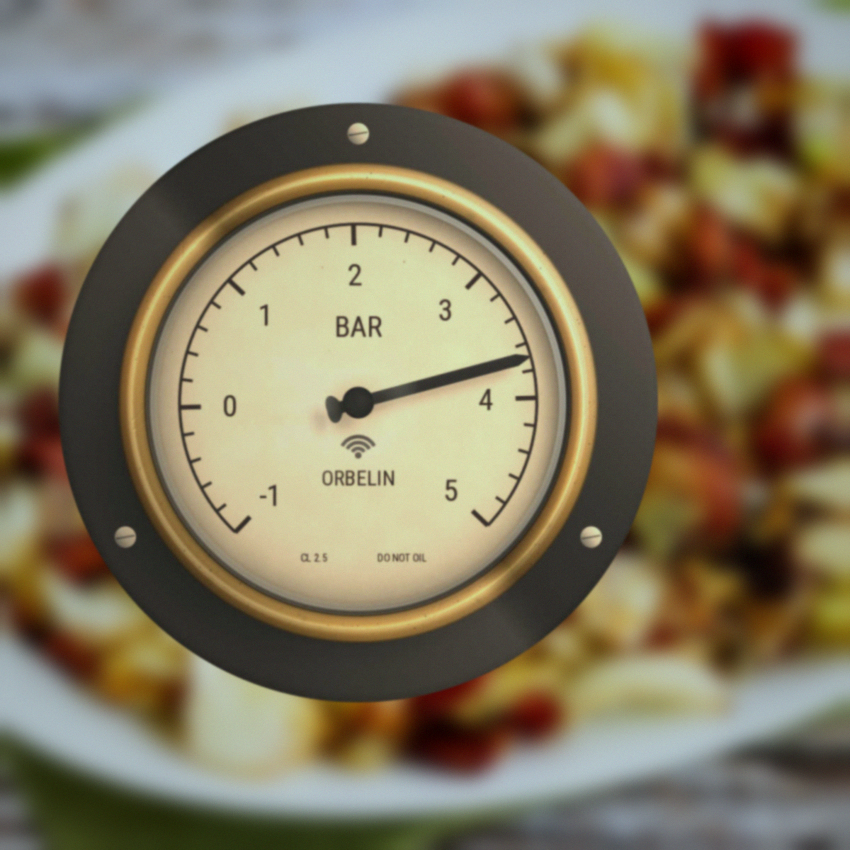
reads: 3.7bar
